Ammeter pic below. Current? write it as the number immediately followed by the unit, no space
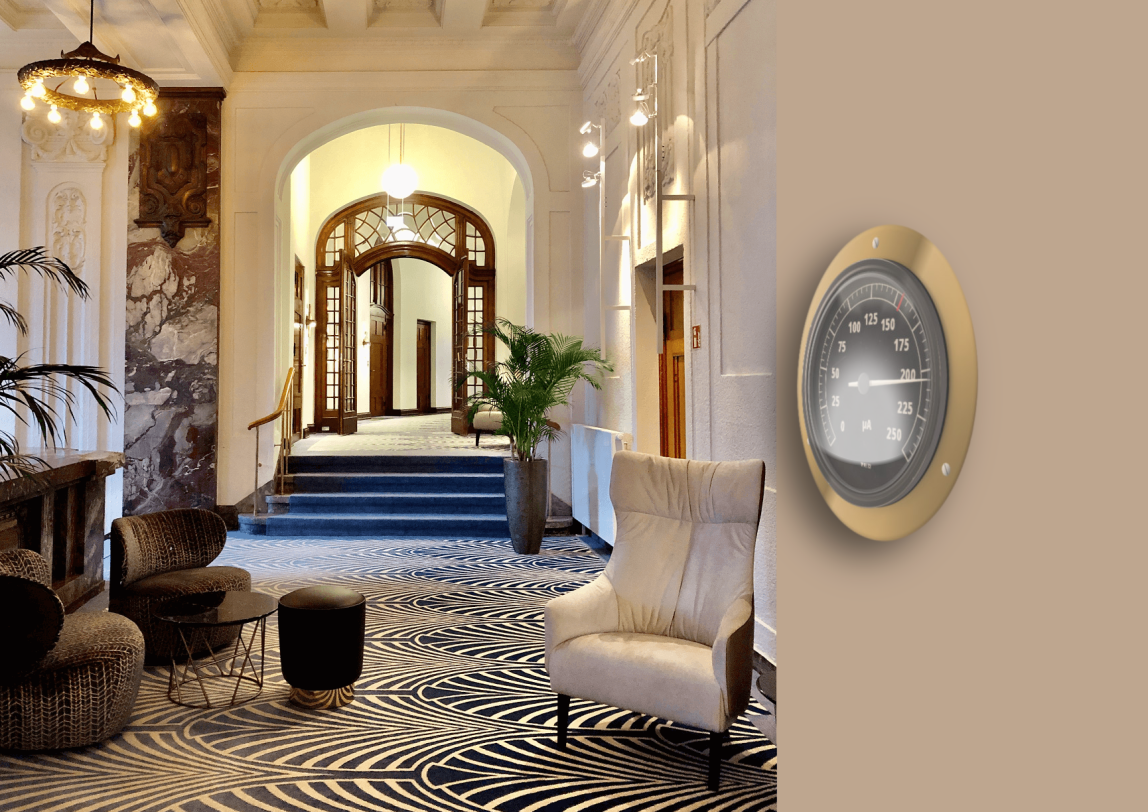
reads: 205µA
